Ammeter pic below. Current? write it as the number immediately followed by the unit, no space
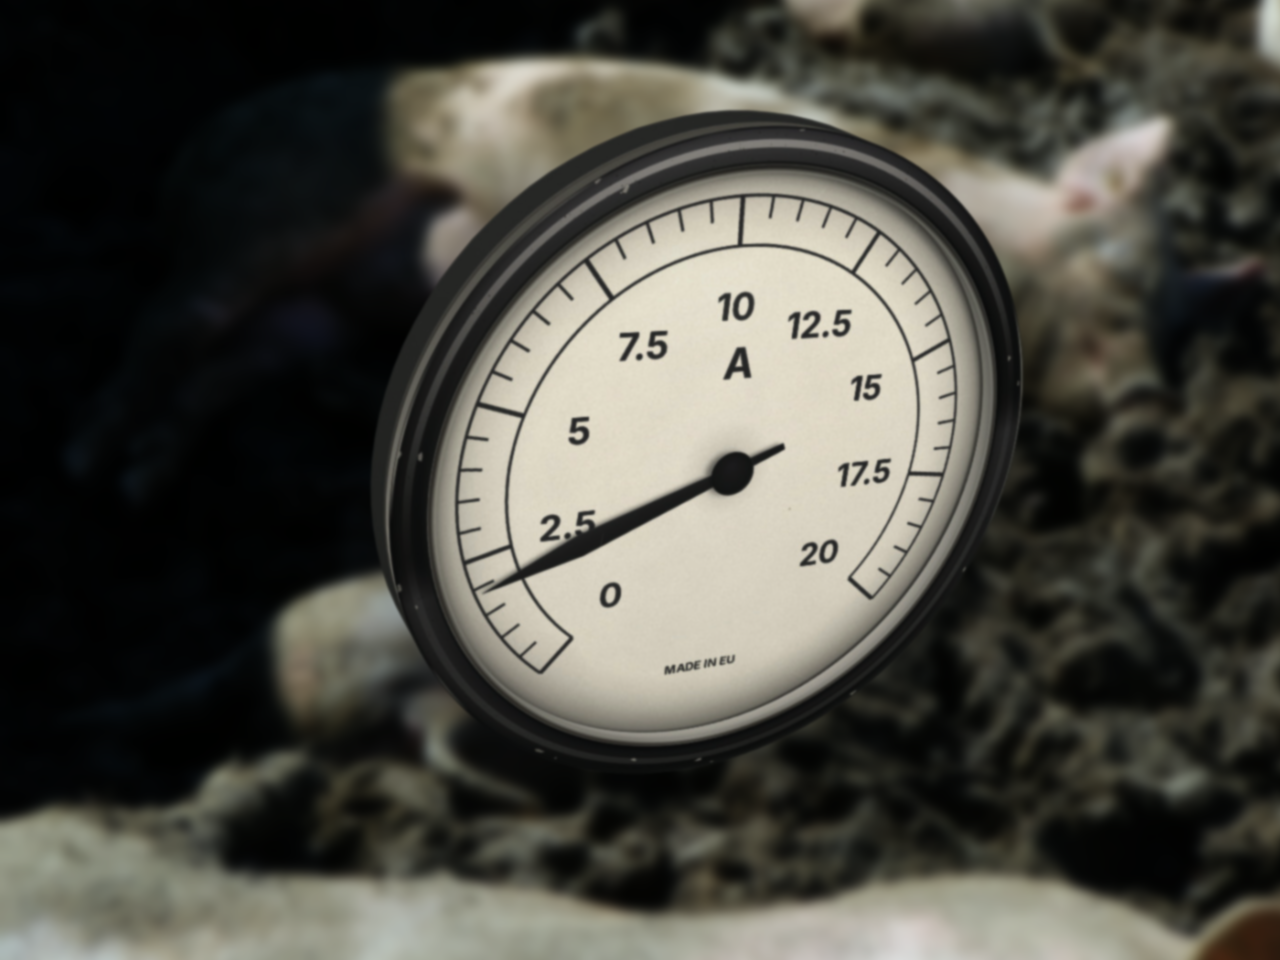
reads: 2A
